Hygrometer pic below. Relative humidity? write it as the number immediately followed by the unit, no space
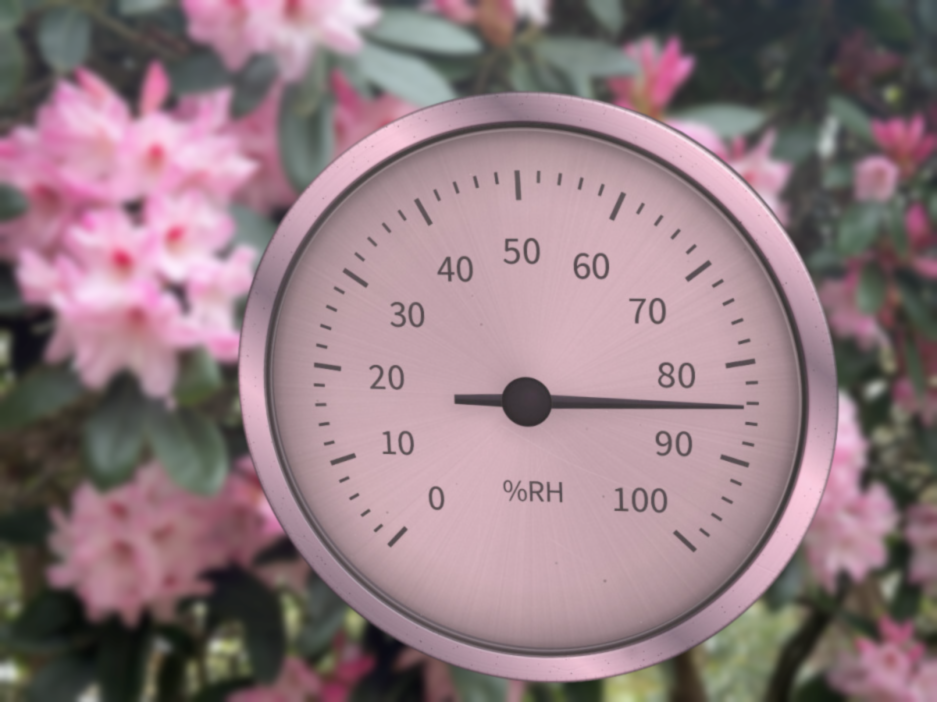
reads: 84%
